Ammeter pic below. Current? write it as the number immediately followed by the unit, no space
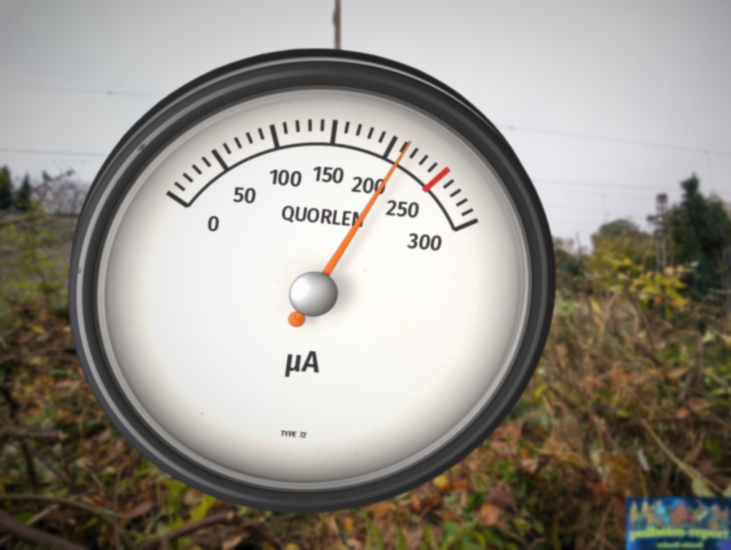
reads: 210µA
